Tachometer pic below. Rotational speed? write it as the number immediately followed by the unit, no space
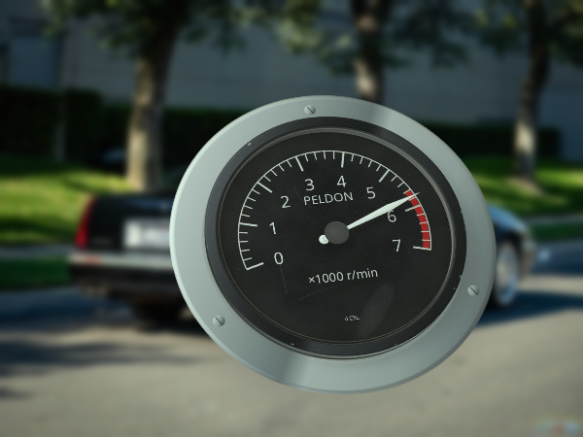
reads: 5800rpm
